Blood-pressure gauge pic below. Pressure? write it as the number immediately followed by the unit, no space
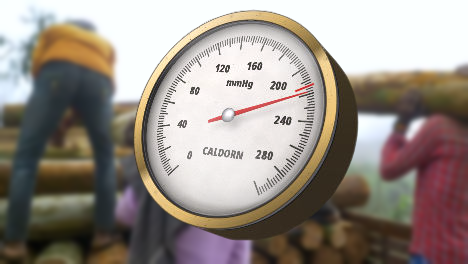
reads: 220mmHg
